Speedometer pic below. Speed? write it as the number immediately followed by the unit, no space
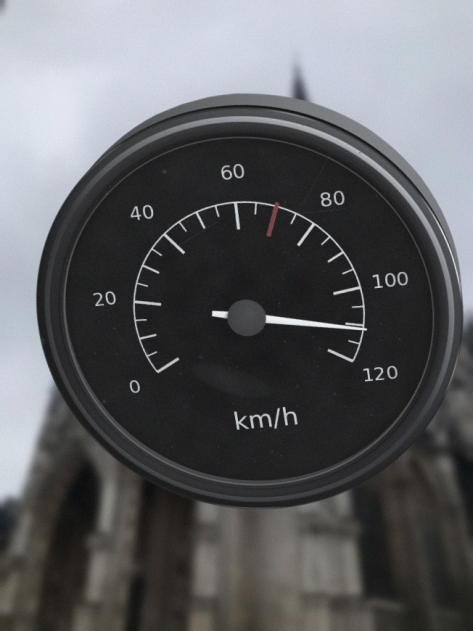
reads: 110km/h
